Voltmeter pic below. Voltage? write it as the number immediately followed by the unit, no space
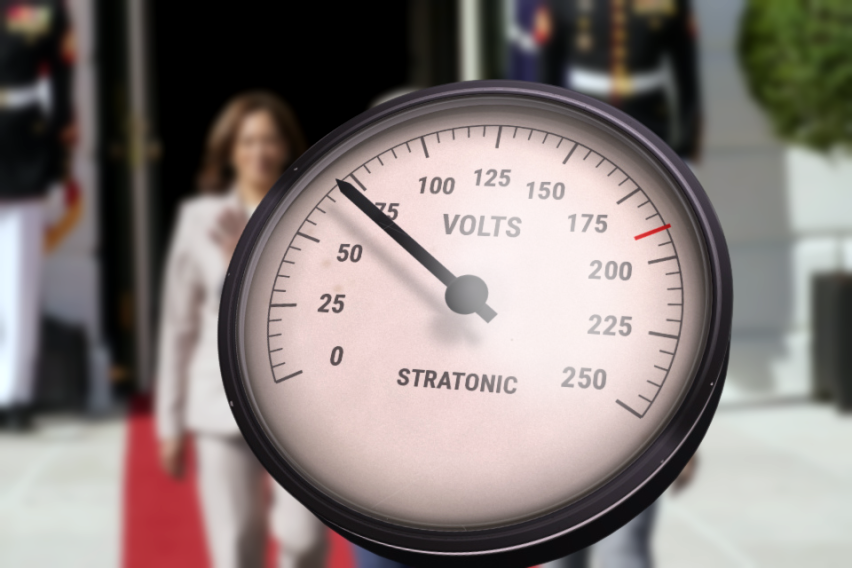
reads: 70V
